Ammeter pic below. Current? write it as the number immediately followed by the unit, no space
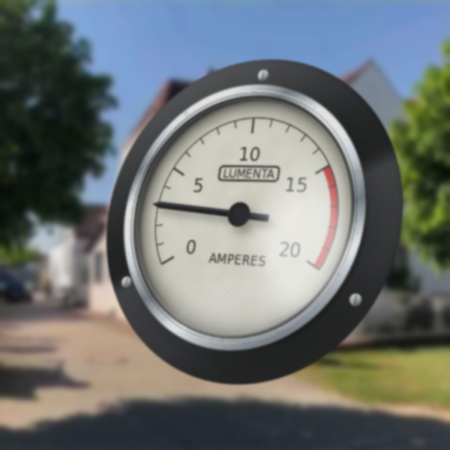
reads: 3A
